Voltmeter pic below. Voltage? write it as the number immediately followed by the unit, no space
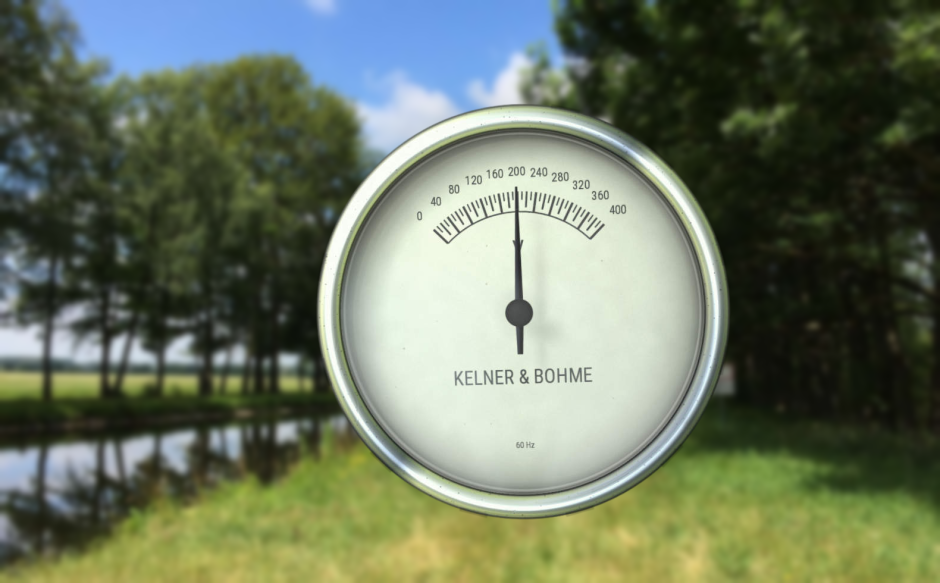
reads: 200V
